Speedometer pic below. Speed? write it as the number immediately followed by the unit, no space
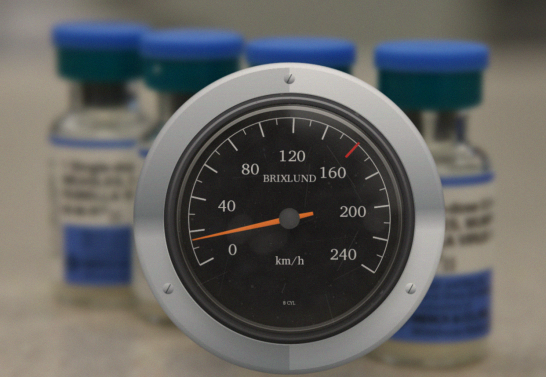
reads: 15km/h
